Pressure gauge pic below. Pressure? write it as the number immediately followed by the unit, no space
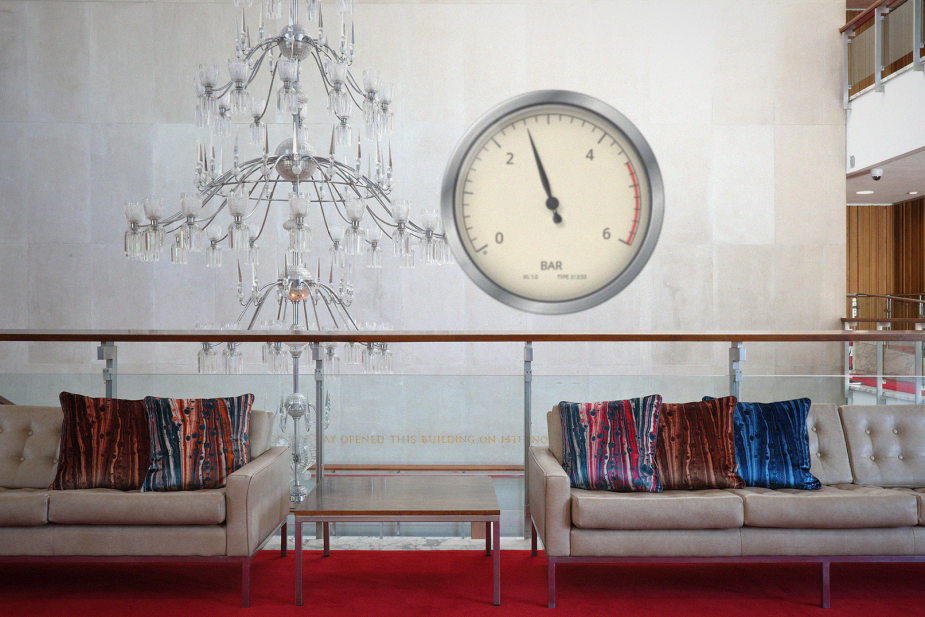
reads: 2.6bar
